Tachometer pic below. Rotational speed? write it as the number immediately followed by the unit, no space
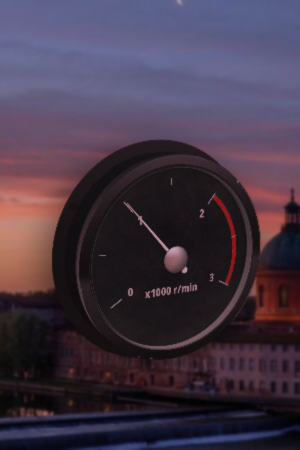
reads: 1000rpm
